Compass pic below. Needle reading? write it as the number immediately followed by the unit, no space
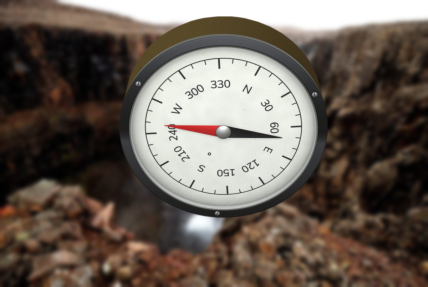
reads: 250°
